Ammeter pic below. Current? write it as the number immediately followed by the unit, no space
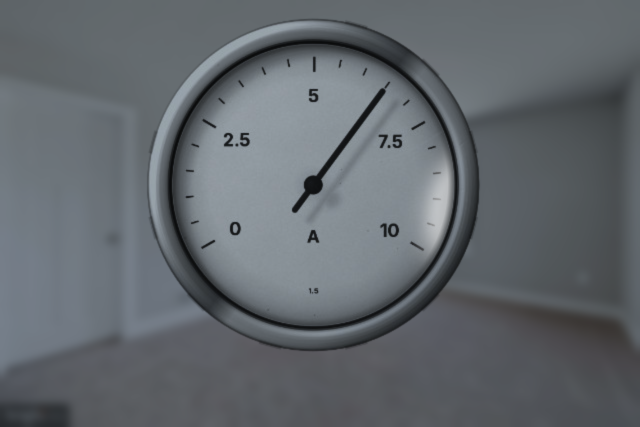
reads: 6.5A
